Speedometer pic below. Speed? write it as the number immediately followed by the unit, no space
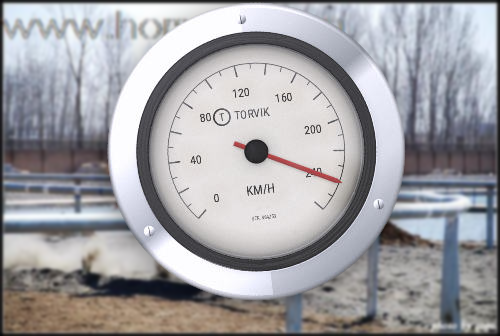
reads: 240km/h
